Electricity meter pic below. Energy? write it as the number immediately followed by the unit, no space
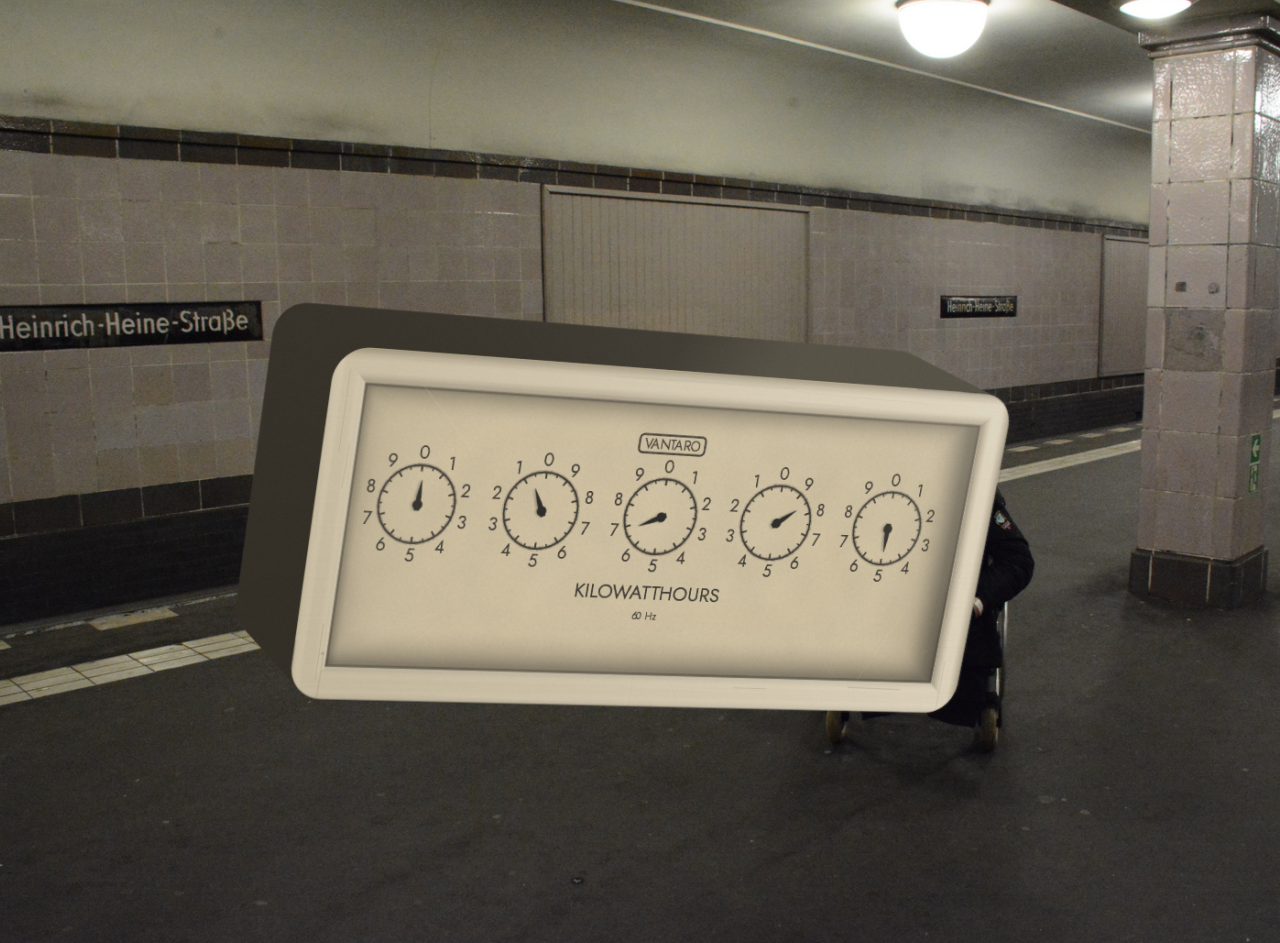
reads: 685kWh
